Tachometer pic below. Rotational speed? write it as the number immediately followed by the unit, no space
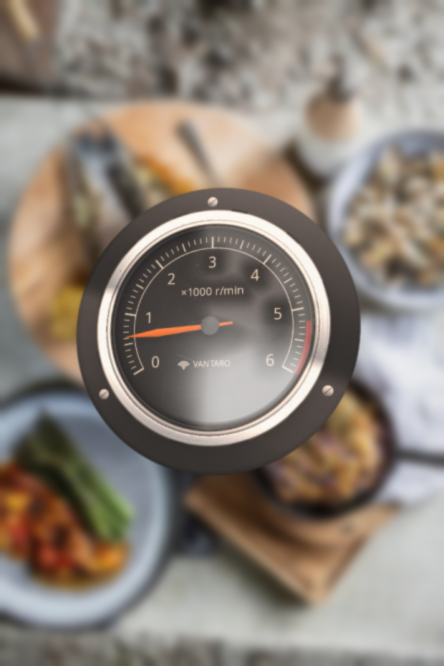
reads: 600rpm
